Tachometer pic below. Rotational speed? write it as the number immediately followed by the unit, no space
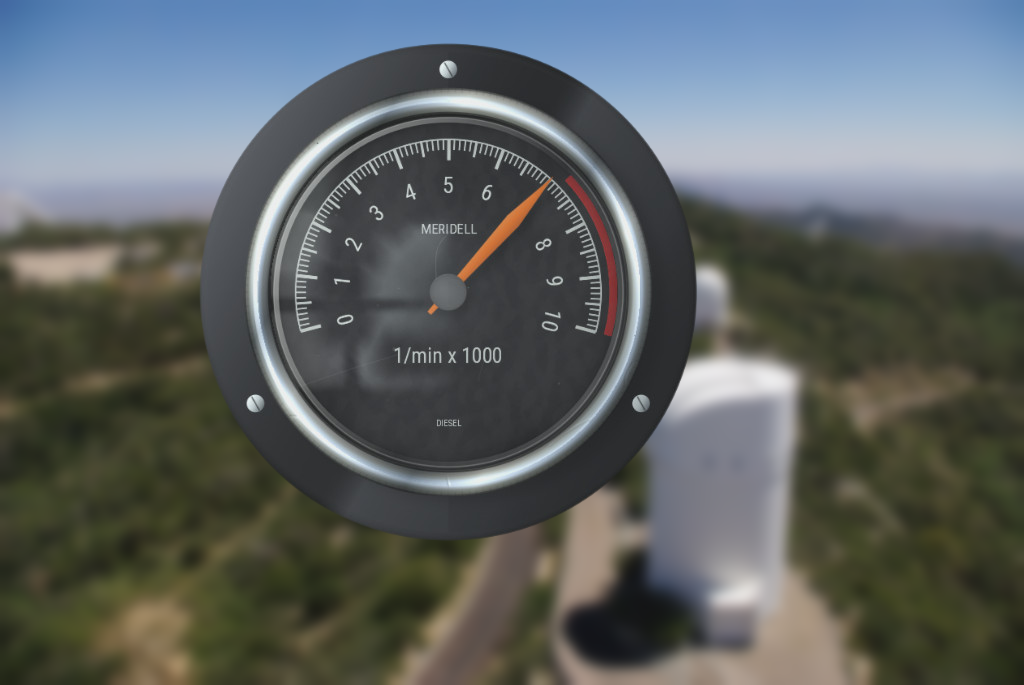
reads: 7000rpm
